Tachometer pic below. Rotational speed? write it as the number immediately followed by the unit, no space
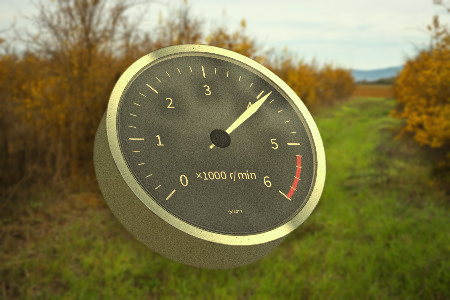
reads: 4100rpm
